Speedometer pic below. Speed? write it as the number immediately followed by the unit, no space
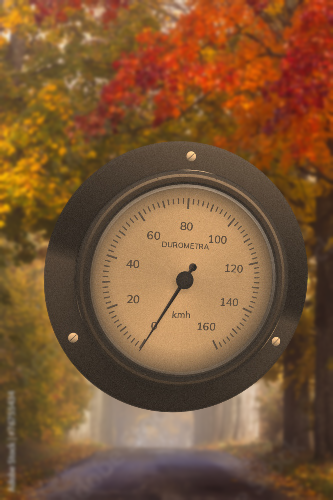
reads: 0km/h
